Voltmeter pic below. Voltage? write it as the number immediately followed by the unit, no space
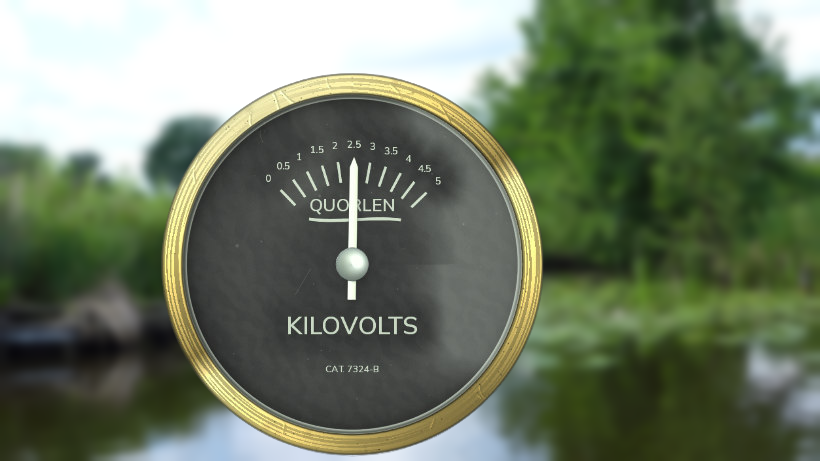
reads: 2.5kV
